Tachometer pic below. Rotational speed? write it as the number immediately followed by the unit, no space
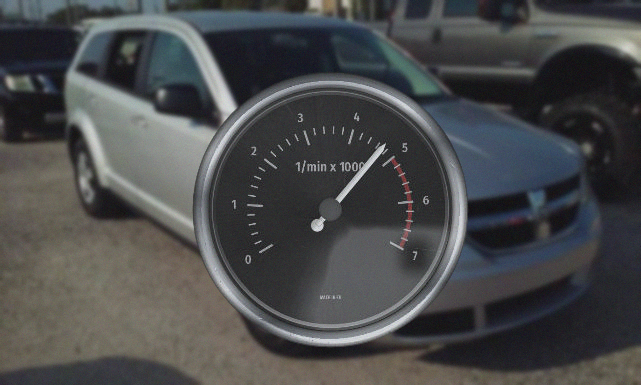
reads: 4700rpm
